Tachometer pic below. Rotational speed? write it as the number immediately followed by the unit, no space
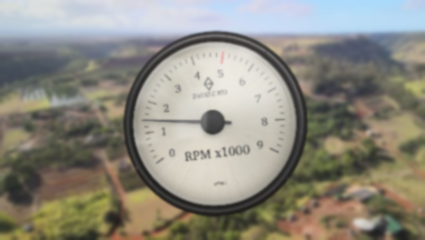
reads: 1400rpm
